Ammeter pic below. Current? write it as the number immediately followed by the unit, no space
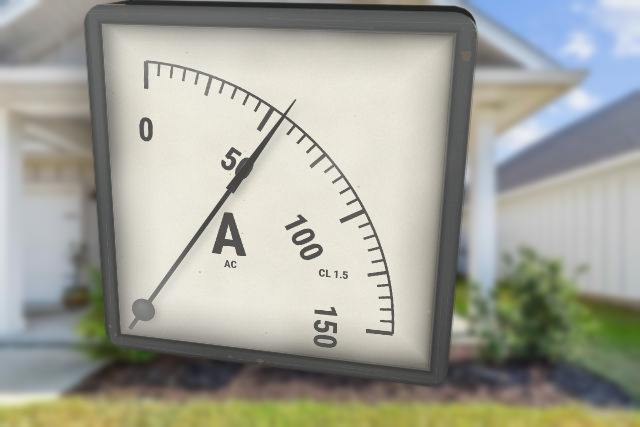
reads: 55A
